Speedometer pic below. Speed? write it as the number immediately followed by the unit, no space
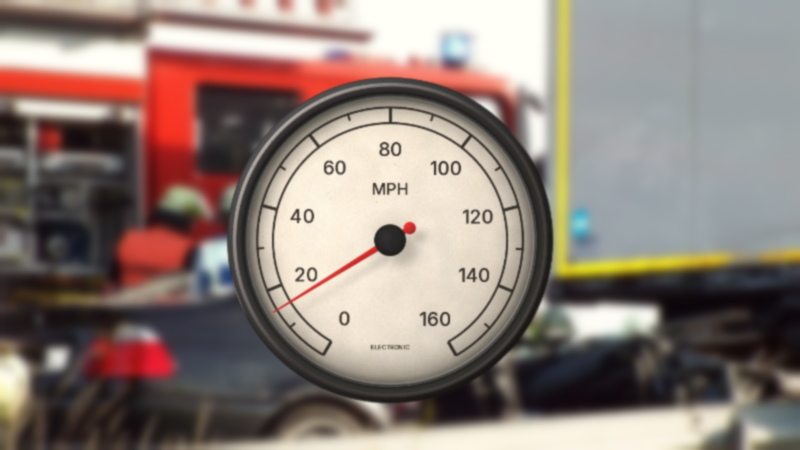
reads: 15mph
